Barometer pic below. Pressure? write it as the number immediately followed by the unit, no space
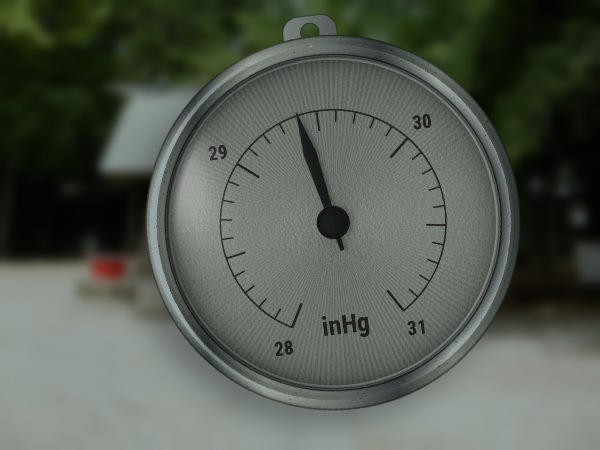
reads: 29.4inHg
